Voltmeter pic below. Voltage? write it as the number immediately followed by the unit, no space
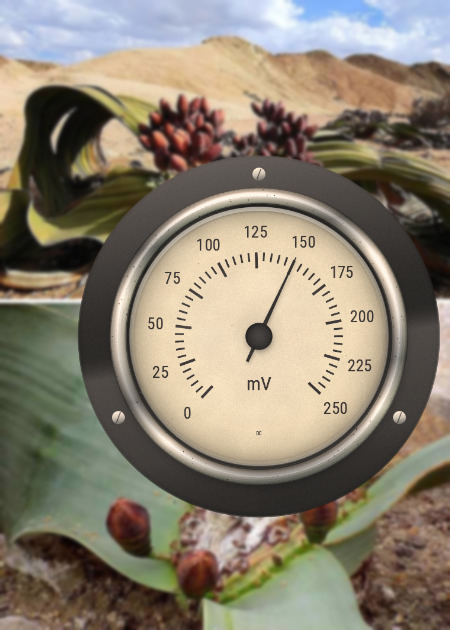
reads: 150mV
